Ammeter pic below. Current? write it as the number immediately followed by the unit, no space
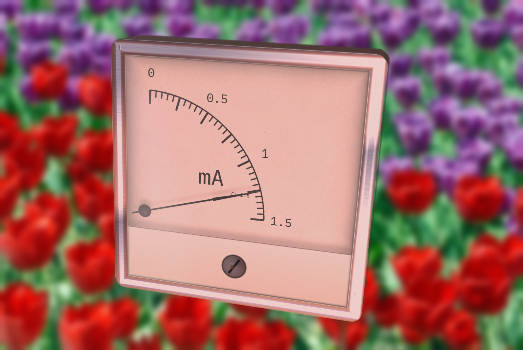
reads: 1.25mA
